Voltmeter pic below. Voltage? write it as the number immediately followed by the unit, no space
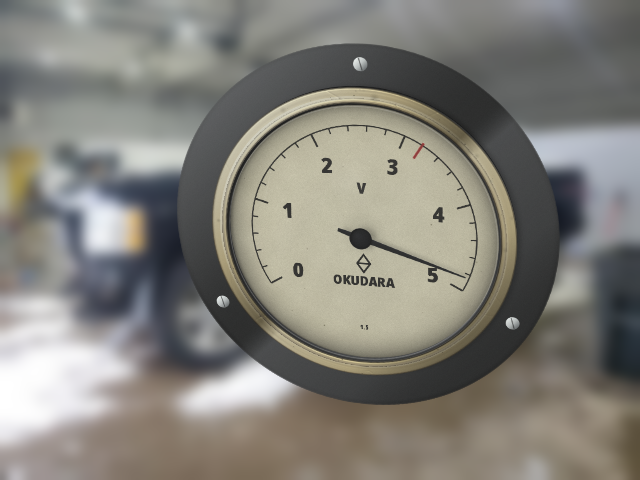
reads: 4.8V
